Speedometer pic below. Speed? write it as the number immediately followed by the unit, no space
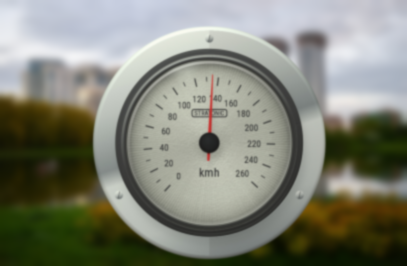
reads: 135km/h
